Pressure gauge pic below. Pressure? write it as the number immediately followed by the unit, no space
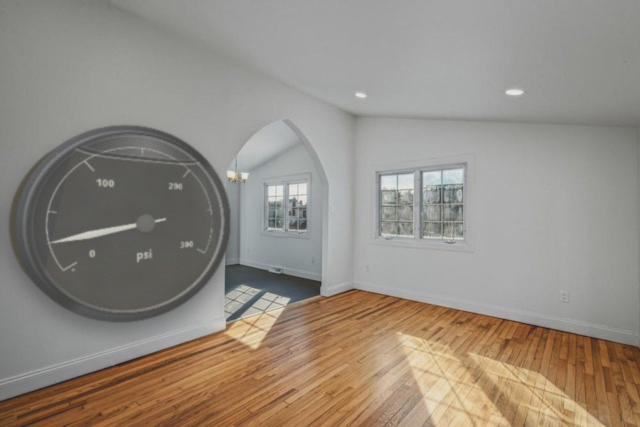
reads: 25psi
